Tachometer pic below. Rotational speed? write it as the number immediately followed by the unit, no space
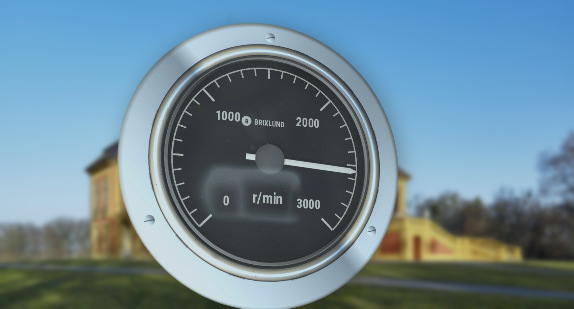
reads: 2550rpm
